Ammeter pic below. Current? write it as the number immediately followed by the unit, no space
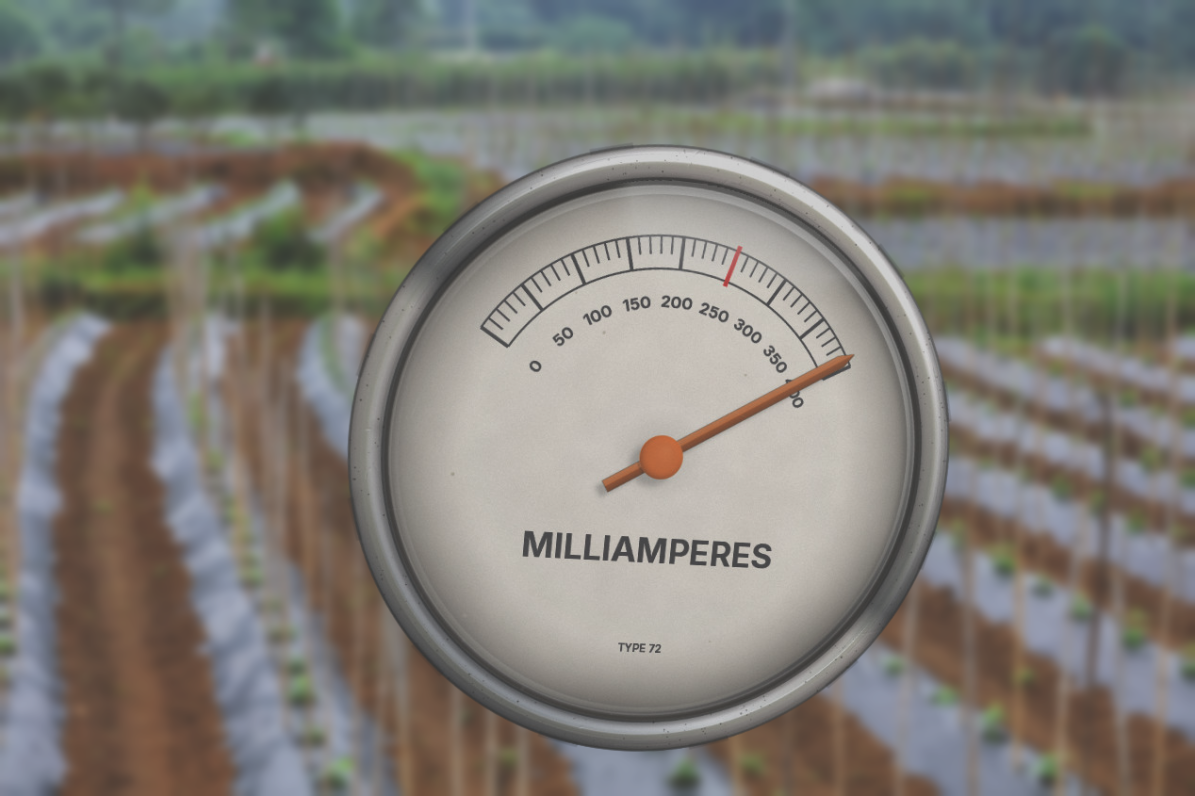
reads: 390mA
